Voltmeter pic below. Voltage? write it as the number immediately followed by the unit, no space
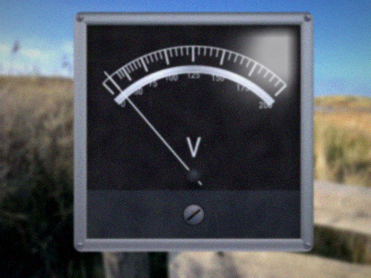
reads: 25V
